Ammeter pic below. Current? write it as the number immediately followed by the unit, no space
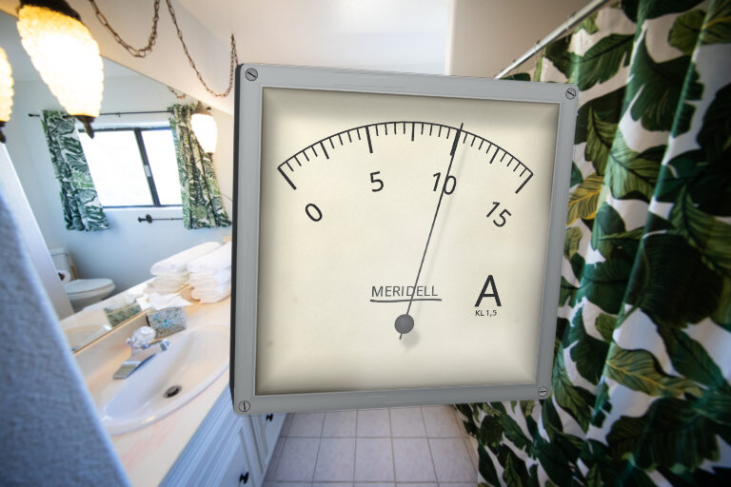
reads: 10A
